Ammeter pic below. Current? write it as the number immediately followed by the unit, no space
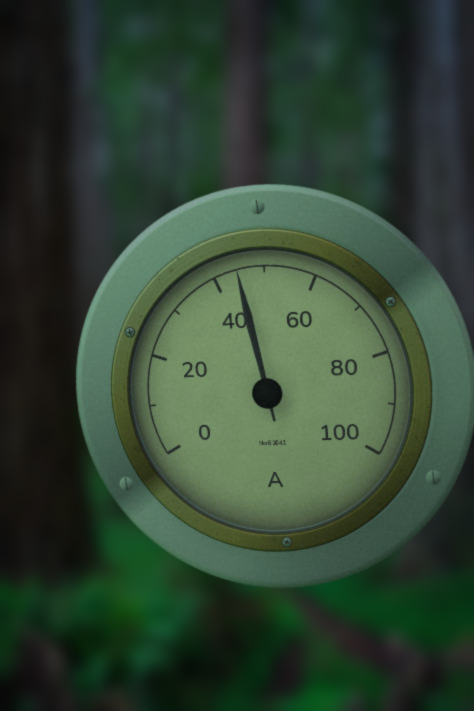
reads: 45A
